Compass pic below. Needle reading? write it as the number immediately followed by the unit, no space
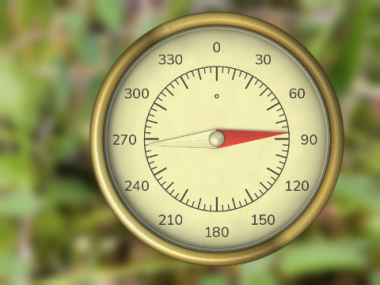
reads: 85°
